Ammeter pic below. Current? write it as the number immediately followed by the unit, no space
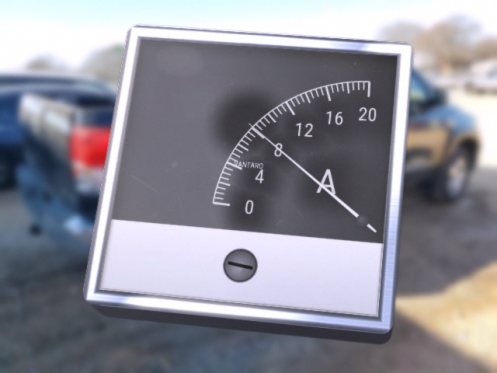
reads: 8A
